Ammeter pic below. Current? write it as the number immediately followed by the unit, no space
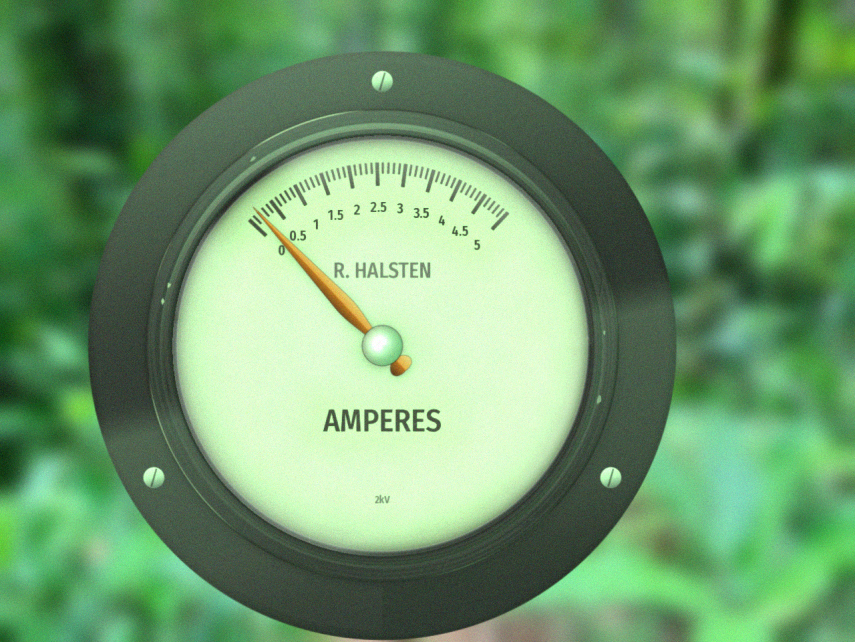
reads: 0.2A
